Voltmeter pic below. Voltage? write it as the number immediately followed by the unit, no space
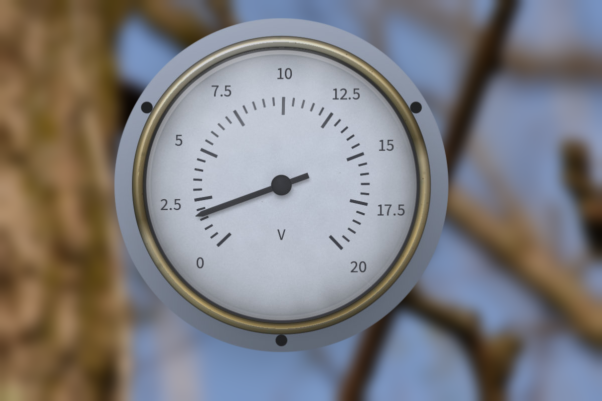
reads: 1.75V
